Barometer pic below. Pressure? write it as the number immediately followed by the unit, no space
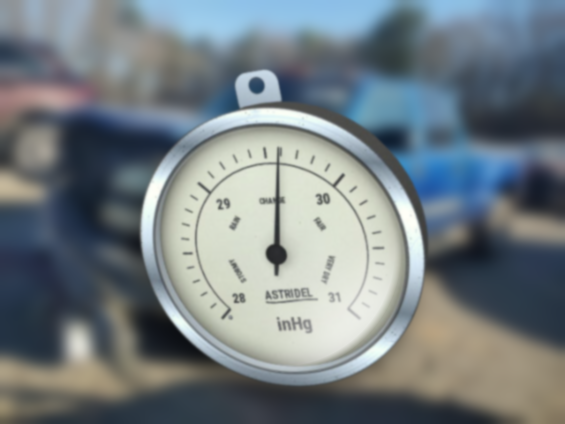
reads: 29.6inHg
